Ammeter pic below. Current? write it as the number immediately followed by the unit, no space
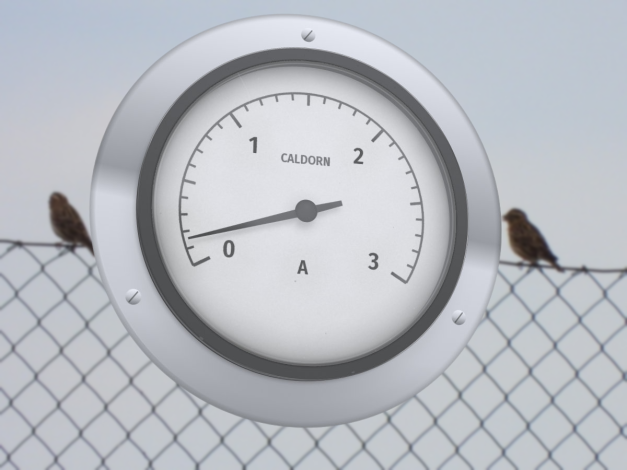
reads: 0.15A
